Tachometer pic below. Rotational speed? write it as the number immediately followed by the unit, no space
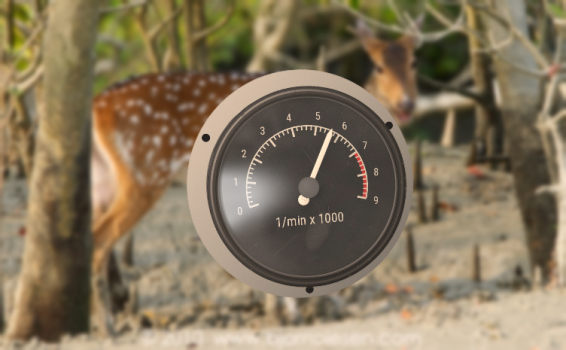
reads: 5600rpm
